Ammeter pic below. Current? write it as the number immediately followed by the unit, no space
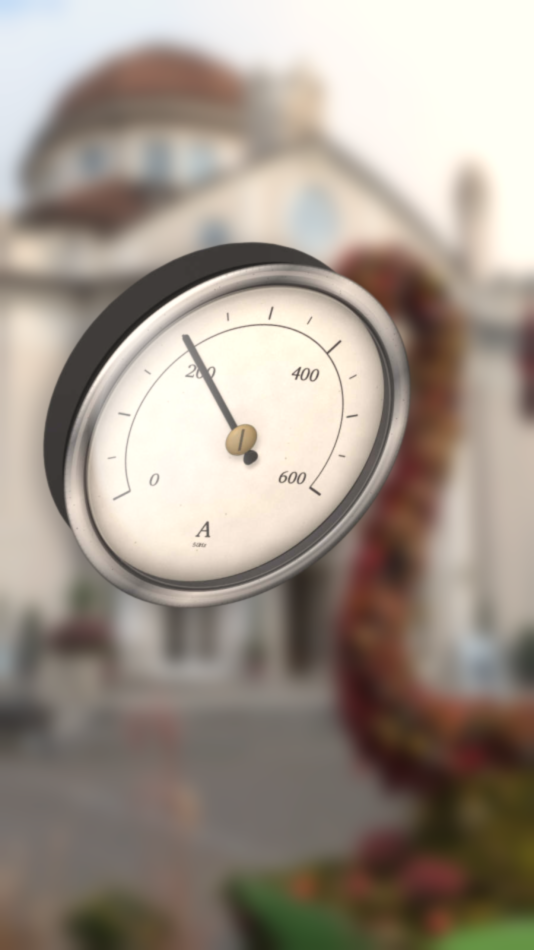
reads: 200A
